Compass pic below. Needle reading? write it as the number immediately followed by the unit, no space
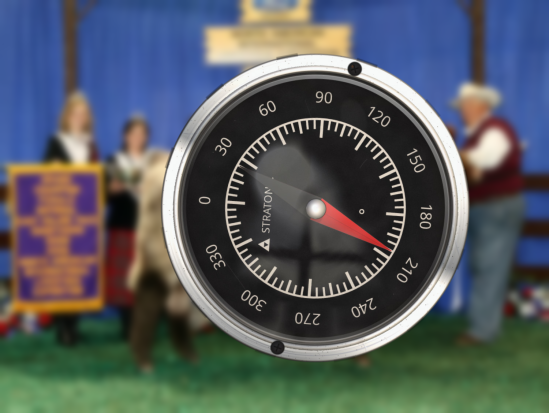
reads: 205°
